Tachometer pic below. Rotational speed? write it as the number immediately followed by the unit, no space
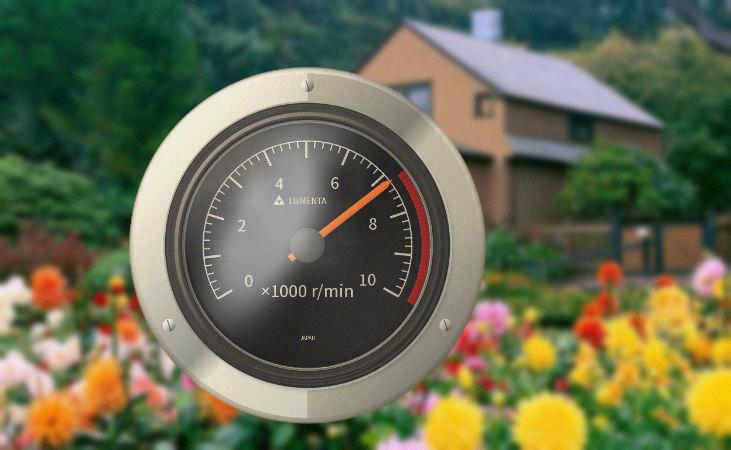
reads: 7200rpm
